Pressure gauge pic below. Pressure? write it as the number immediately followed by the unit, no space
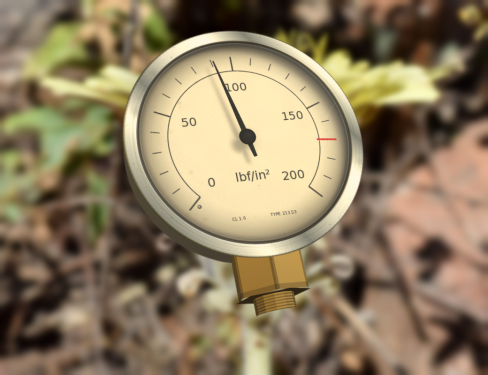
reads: 90psi
